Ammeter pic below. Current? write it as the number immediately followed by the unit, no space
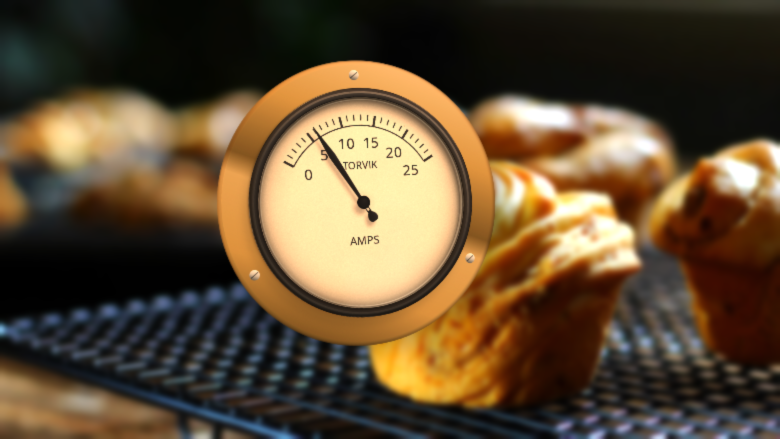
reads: 6A
